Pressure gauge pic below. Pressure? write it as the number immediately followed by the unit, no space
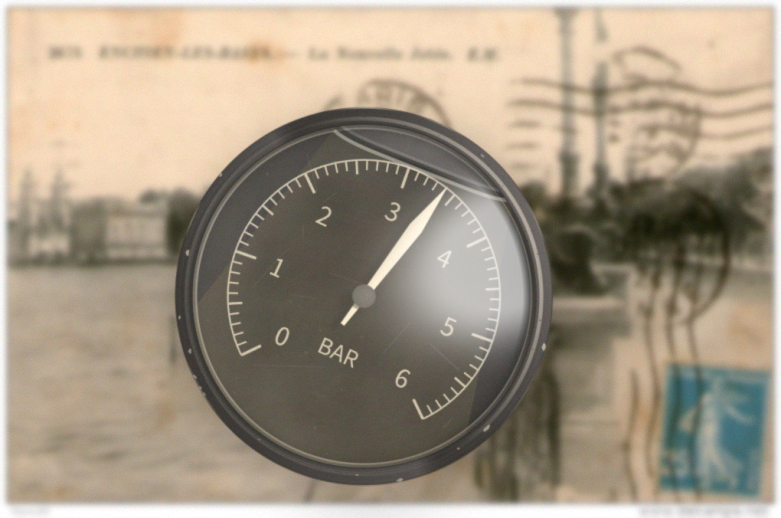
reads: 3.4bar
